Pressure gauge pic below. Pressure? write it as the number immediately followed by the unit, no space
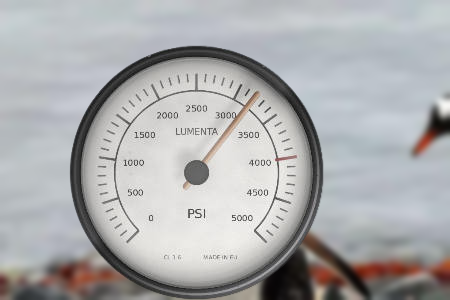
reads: 3200psi
